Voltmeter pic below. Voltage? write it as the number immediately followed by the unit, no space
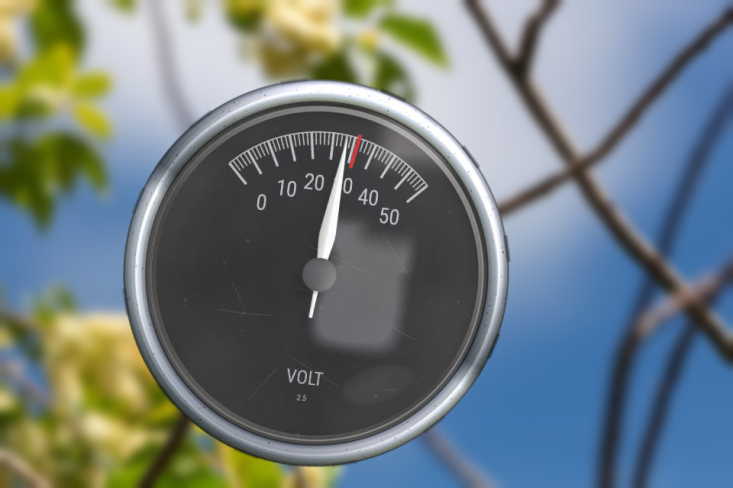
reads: 28V
